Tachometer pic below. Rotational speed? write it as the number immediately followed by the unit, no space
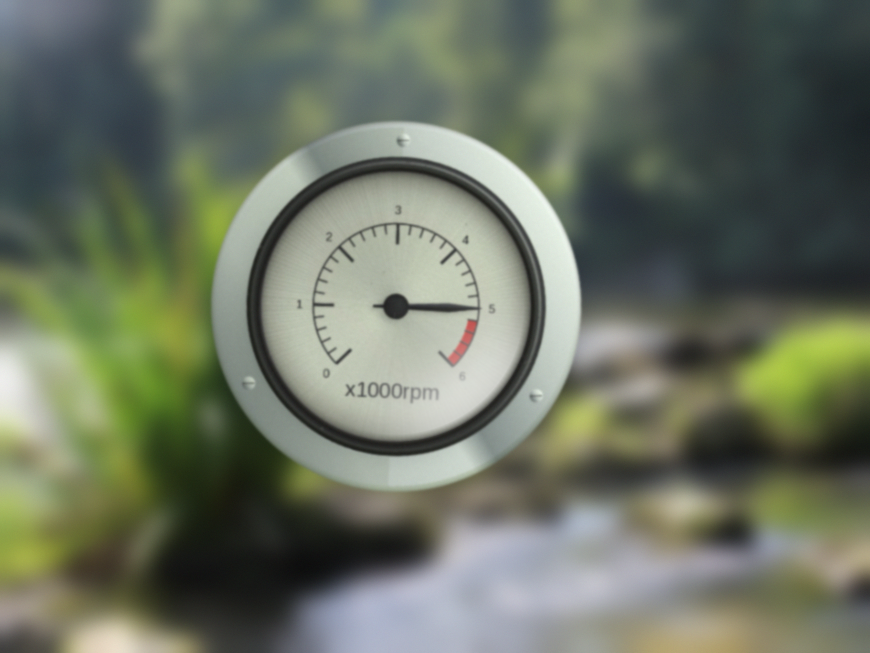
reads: 5000rpm
